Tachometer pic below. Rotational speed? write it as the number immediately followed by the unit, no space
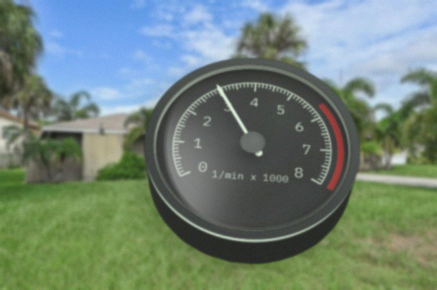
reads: 3000rpm
